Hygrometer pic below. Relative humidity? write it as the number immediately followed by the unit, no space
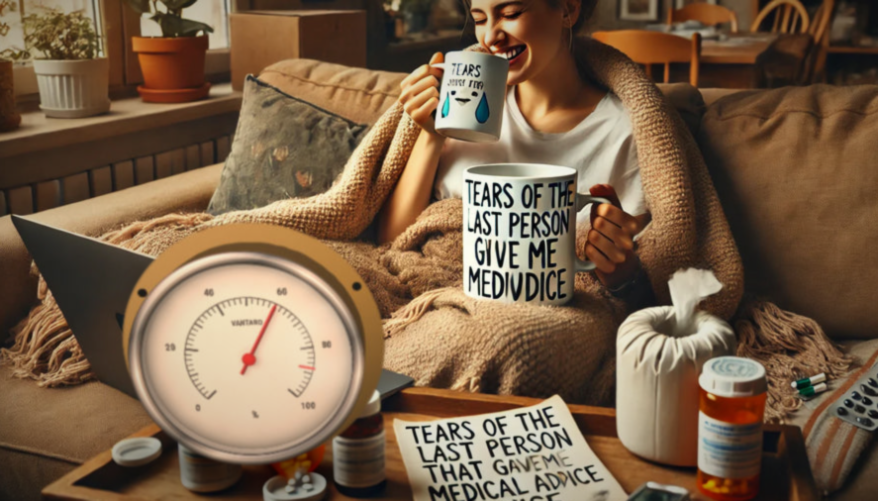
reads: 60%
